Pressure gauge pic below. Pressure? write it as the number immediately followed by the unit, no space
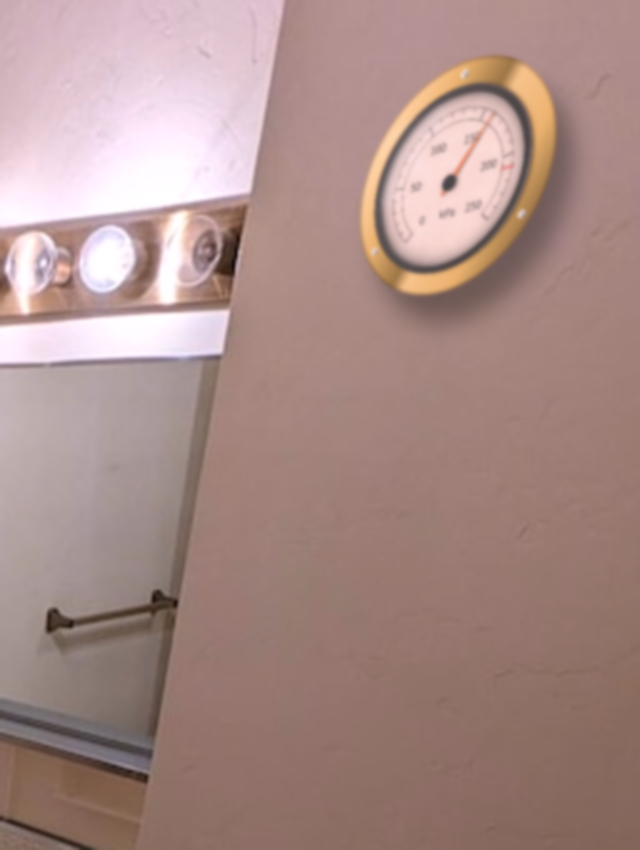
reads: 160kPa
